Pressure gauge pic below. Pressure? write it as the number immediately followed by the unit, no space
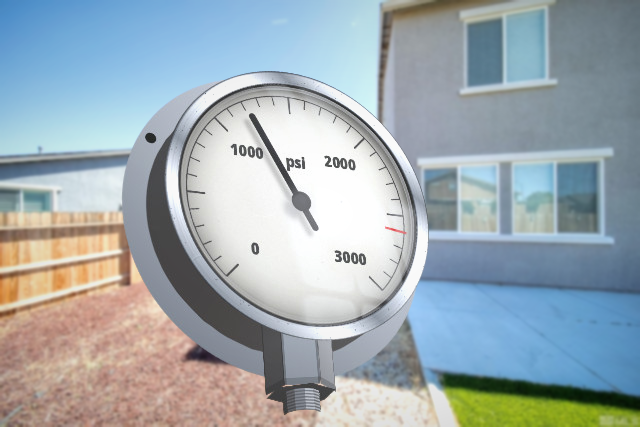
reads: 1200psi
